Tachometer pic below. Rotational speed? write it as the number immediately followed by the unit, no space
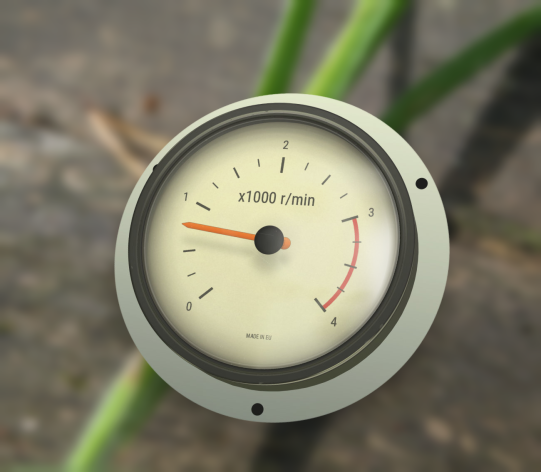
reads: 750rpm
